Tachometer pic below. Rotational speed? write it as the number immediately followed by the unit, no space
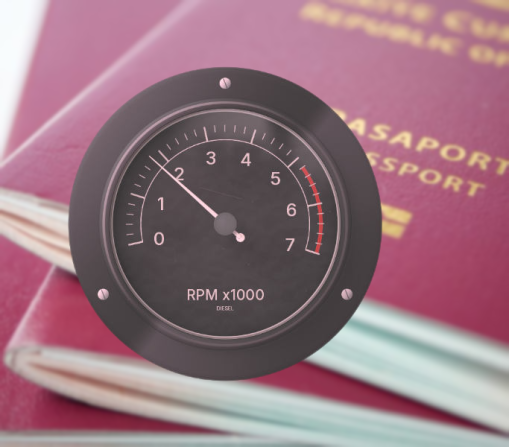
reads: 1800rpm
